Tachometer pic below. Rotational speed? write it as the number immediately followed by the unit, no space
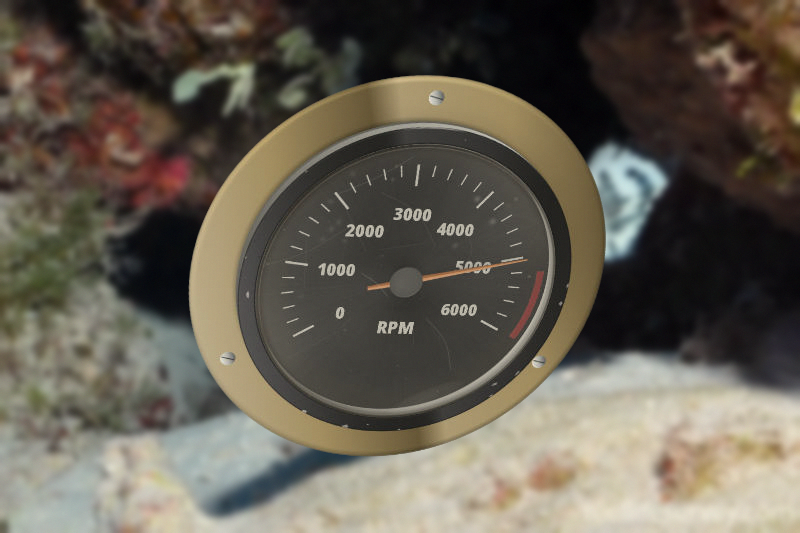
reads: 5000rpm
